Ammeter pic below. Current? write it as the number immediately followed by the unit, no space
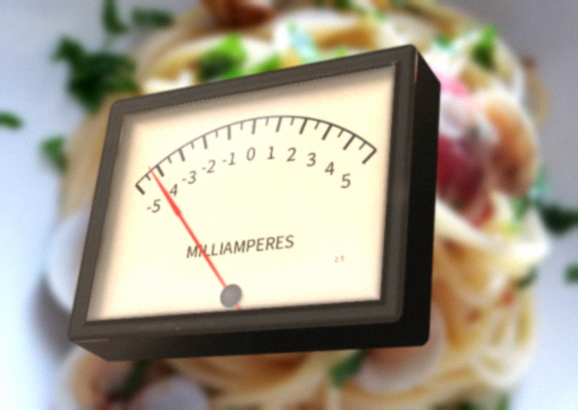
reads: -4.25mA
